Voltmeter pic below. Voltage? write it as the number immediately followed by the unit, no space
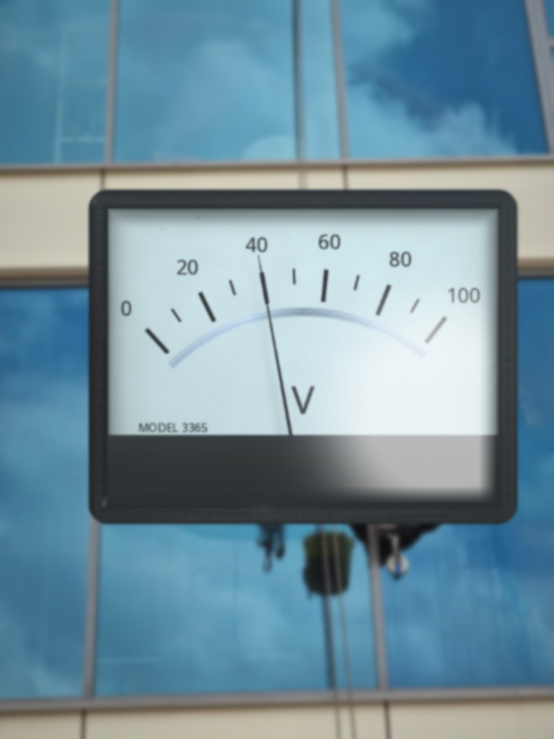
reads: 40V
